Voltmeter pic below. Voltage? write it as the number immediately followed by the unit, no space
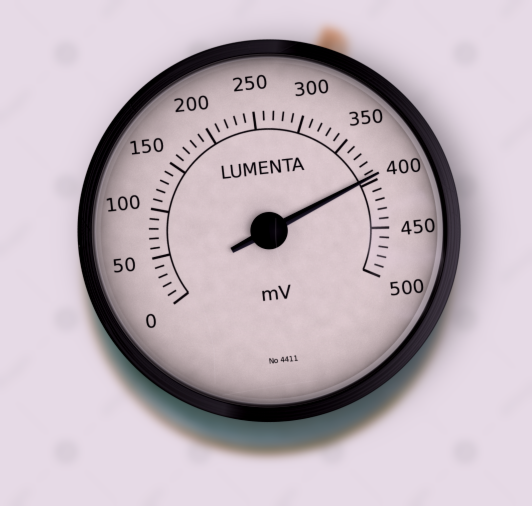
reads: 395mV
